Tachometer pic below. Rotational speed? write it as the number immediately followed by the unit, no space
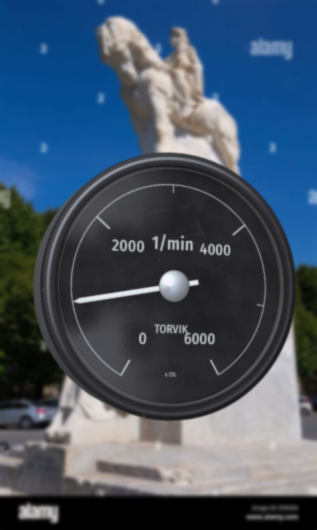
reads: 1000rpm
